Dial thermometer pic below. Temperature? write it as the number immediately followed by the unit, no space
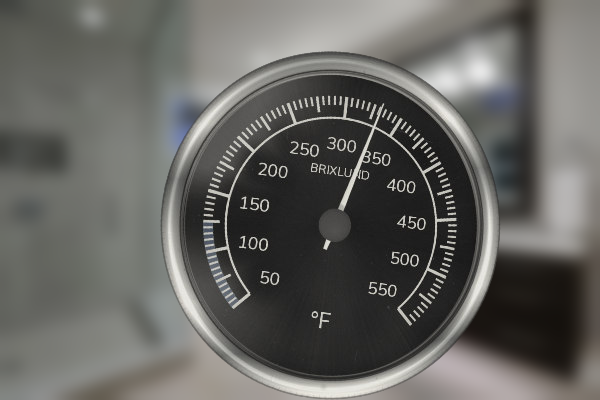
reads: 330°F
